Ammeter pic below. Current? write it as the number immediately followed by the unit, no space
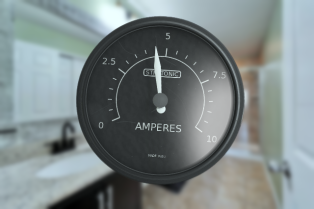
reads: 4.5A
